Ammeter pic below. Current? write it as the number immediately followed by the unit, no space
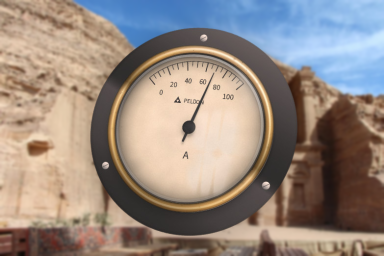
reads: 70A
